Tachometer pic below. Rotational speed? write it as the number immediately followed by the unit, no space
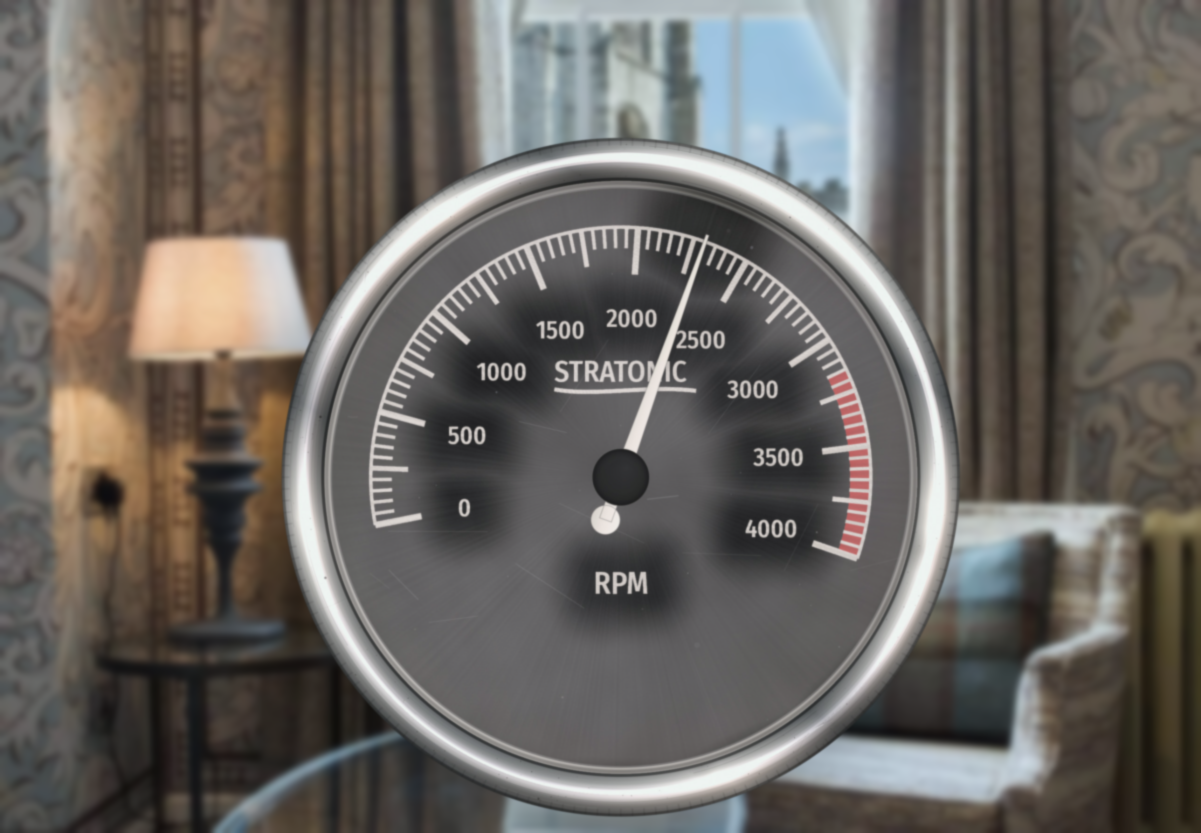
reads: 2300rpm
